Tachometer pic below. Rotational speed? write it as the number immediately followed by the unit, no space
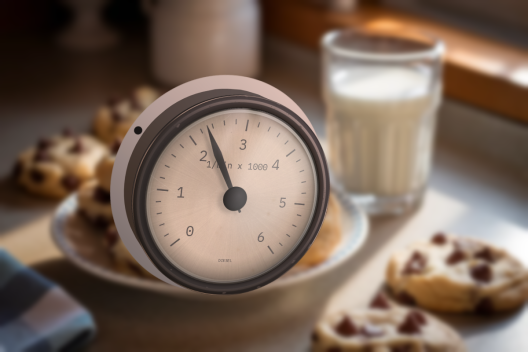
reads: 2300rpm
